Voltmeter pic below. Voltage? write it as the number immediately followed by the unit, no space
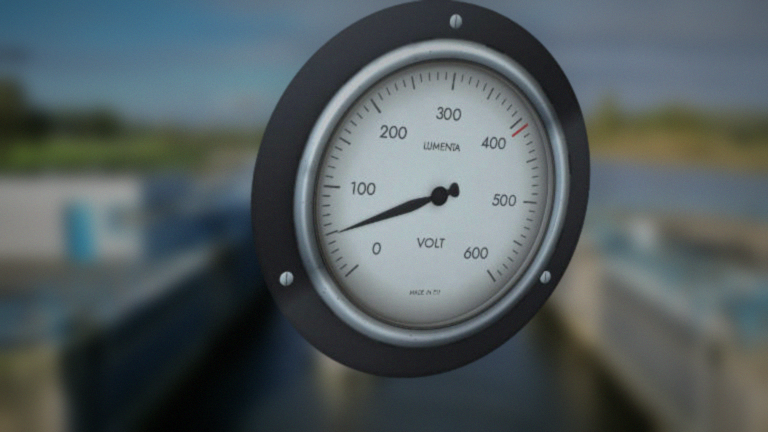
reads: 50V
